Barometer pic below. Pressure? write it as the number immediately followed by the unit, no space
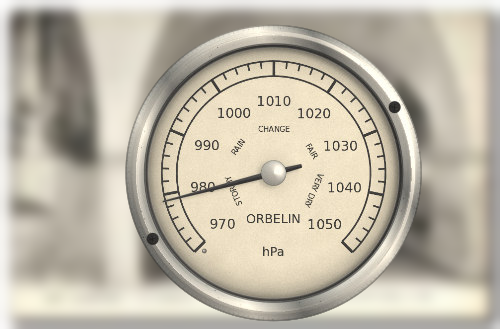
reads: 979hPa
